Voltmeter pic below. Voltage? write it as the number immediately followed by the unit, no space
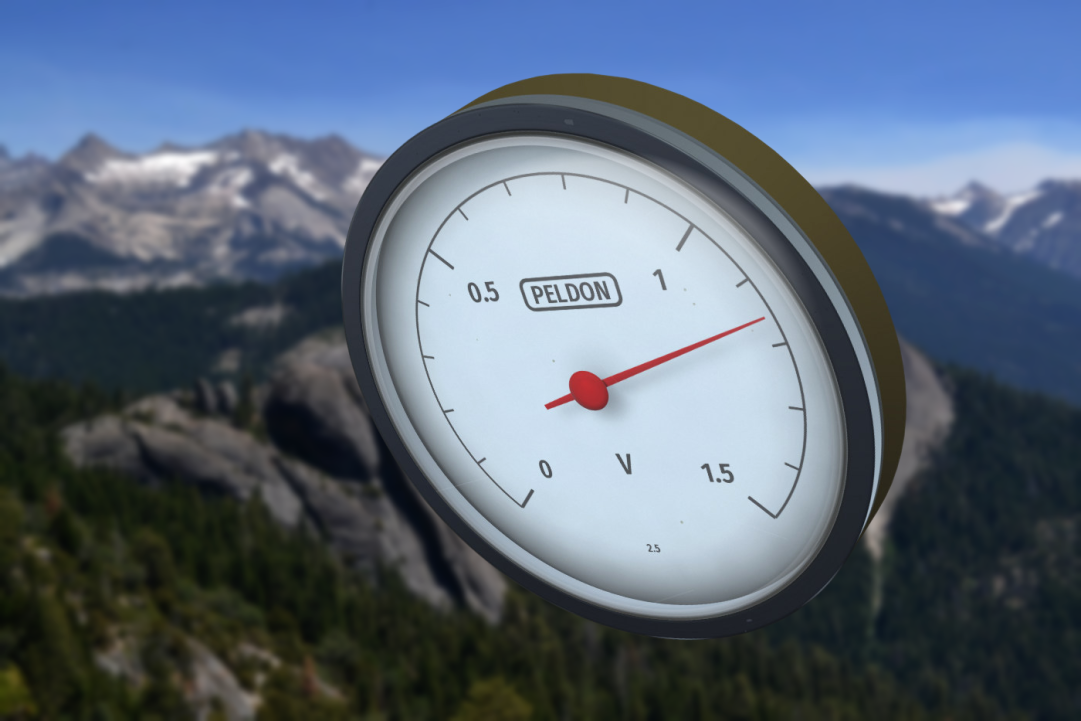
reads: 1.15V
